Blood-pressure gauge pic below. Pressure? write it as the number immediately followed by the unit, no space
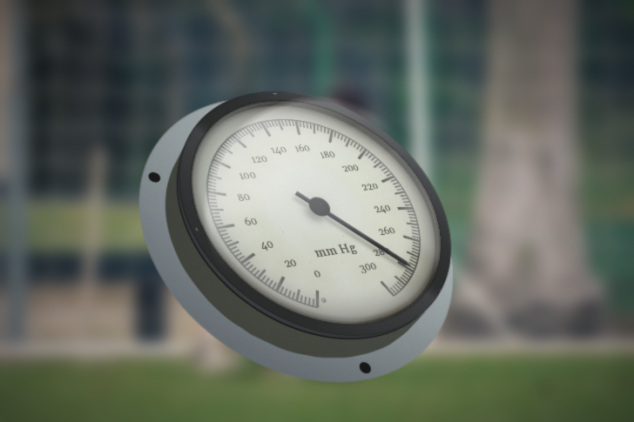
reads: 280mmHg
